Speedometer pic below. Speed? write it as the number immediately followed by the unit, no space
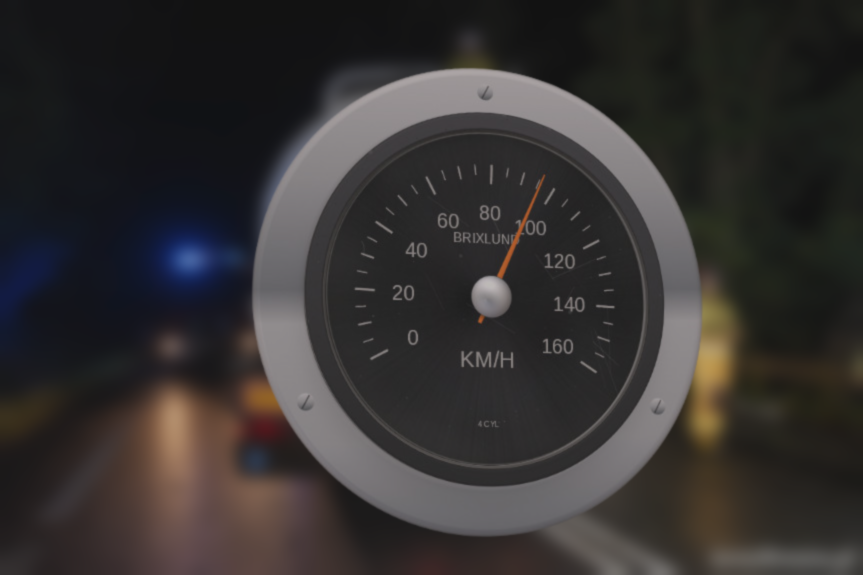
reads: 95km/h
